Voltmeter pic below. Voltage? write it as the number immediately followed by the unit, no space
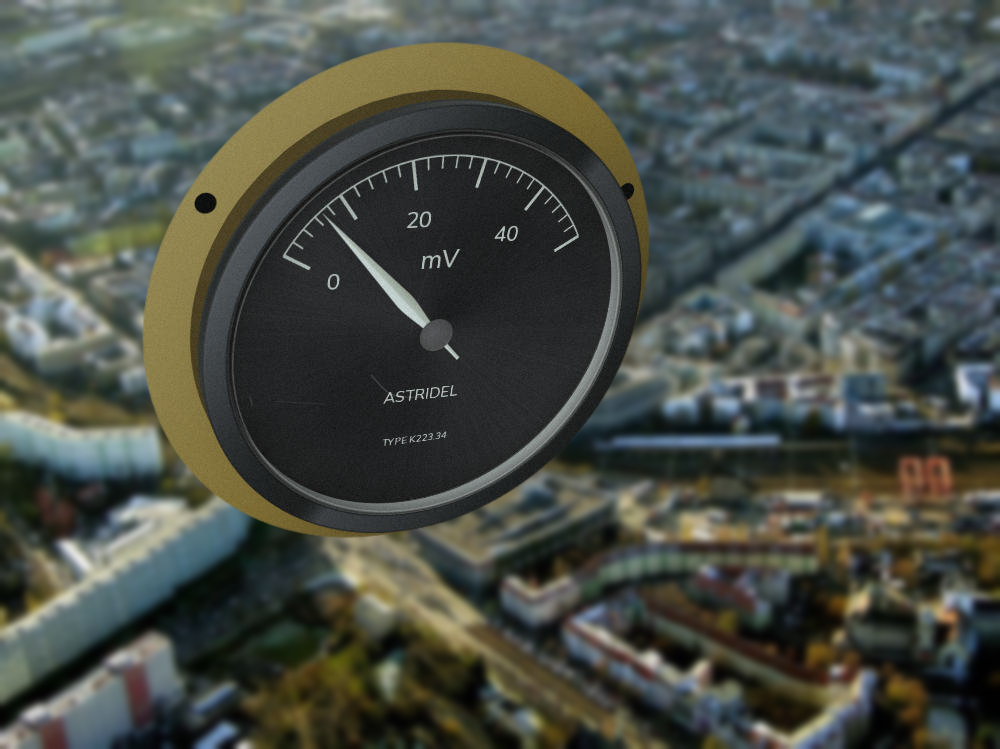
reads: 7mV
